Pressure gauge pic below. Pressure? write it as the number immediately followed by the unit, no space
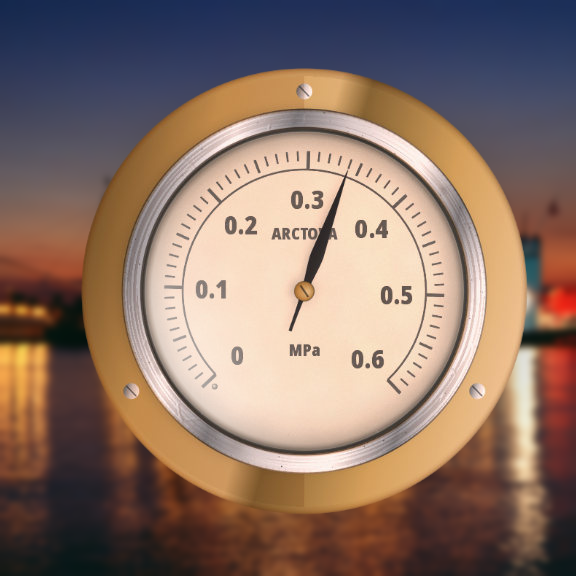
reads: 0.34MPa
